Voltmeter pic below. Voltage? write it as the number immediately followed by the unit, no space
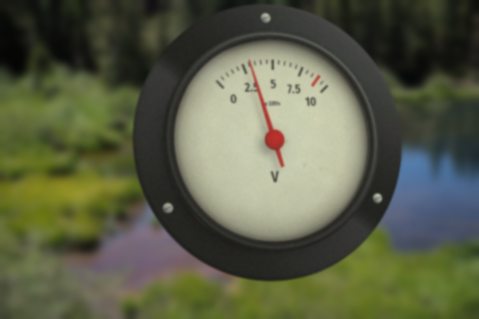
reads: 3V
